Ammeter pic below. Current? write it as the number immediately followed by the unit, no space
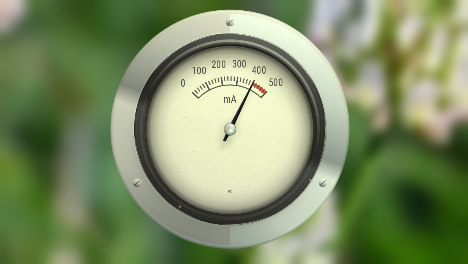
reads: 400mA
